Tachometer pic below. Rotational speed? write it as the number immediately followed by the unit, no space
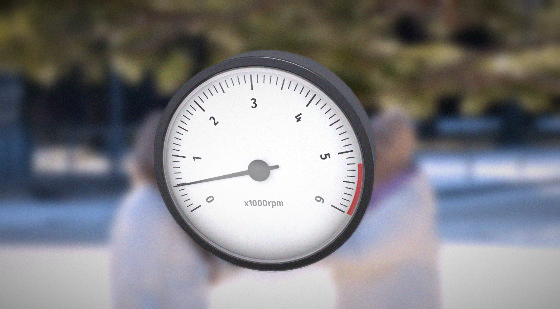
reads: 500rpm
